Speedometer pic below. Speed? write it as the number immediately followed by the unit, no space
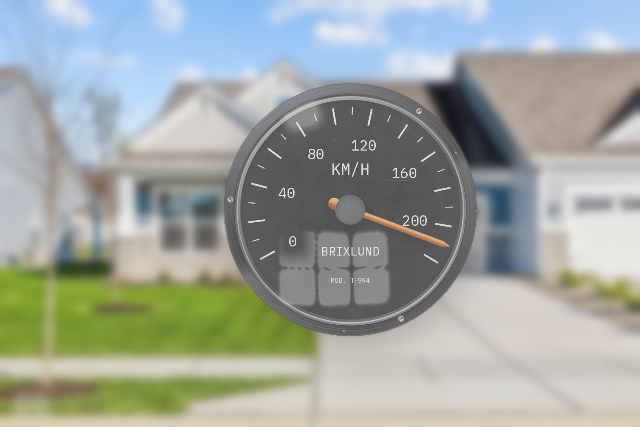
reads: 210km/h
